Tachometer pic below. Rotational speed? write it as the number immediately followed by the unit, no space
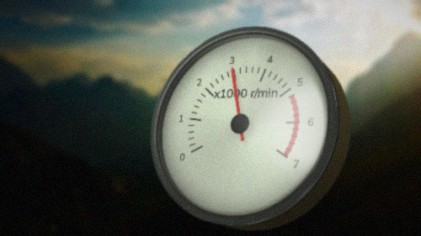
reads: 3000rpm
